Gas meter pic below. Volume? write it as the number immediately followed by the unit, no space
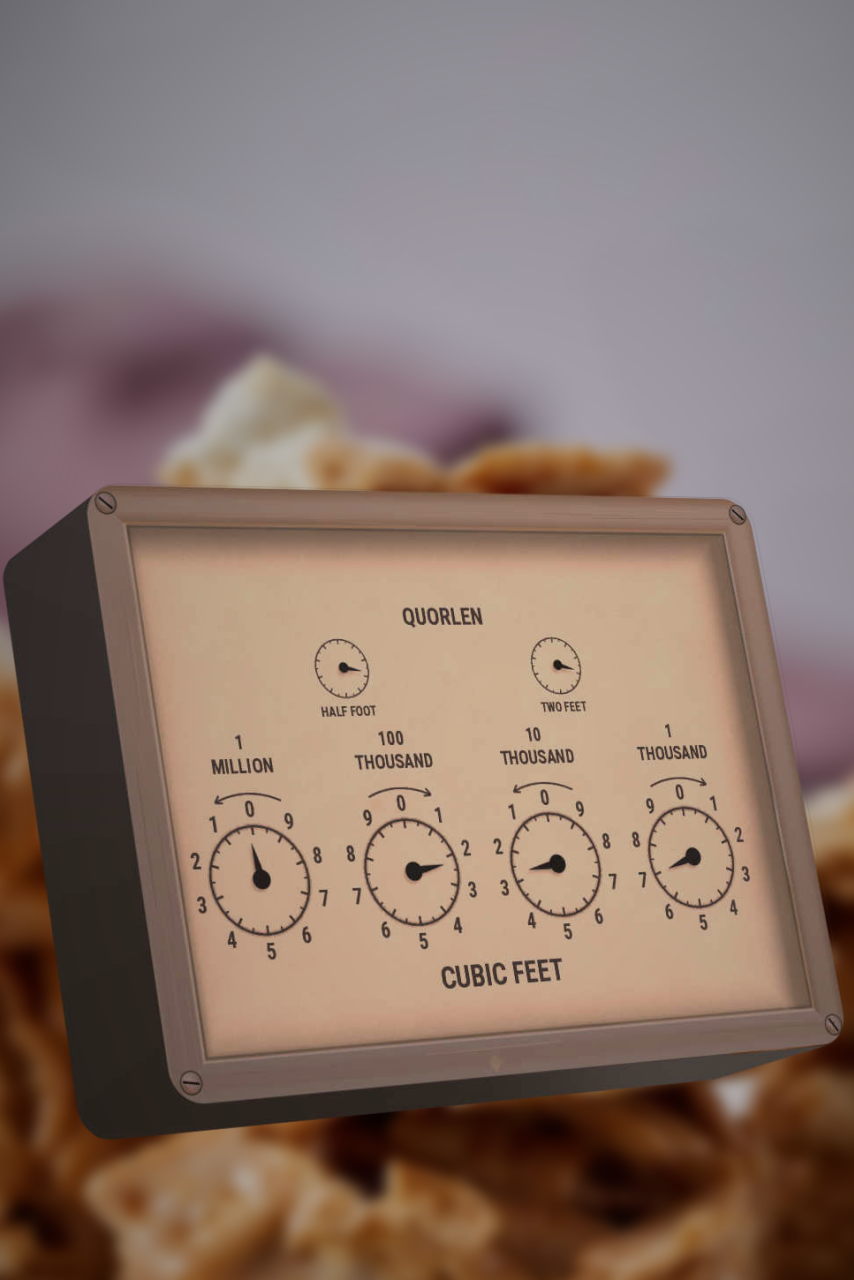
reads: 22700ft³
